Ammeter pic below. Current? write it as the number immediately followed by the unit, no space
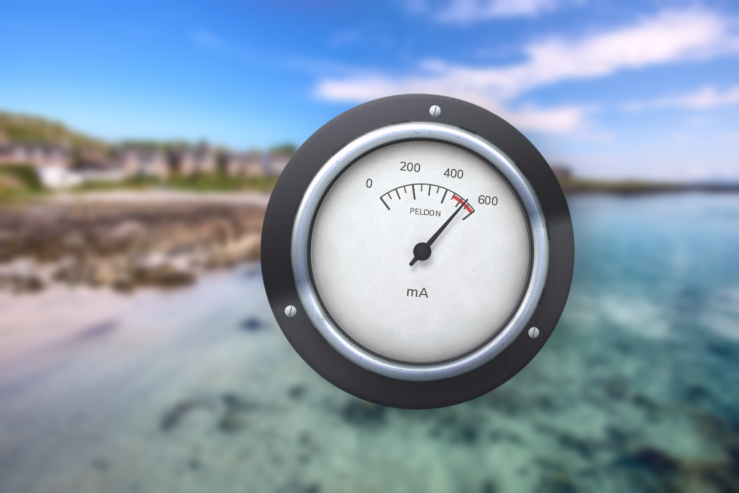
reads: 525mA
